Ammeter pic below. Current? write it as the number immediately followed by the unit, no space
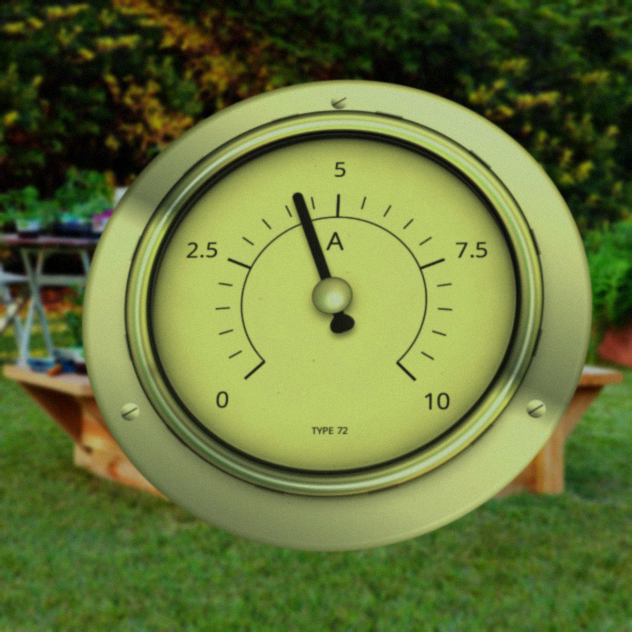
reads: 4.25A
